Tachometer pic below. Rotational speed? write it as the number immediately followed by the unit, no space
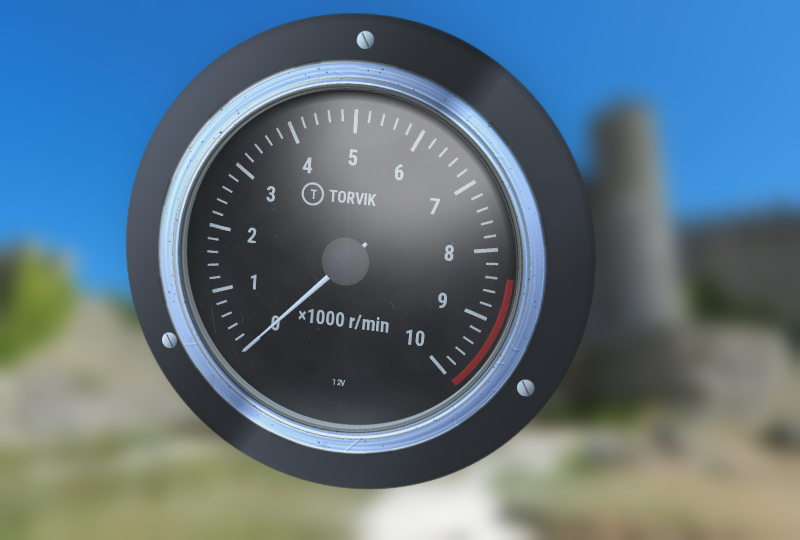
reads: 0rpm
